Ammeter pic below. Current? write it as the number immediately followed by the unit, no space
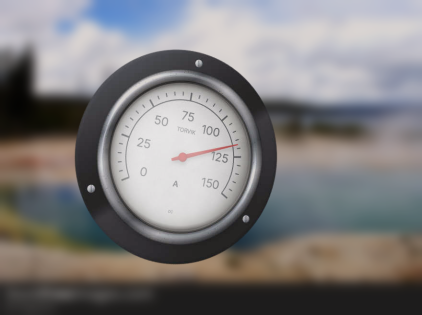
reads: 117.5A
